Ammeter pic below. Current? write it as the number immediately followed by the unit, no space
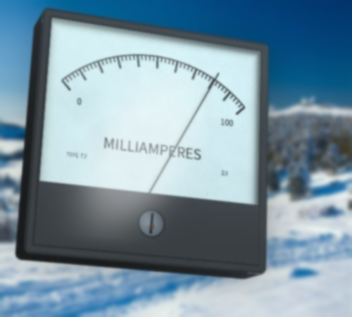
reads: 80mA
